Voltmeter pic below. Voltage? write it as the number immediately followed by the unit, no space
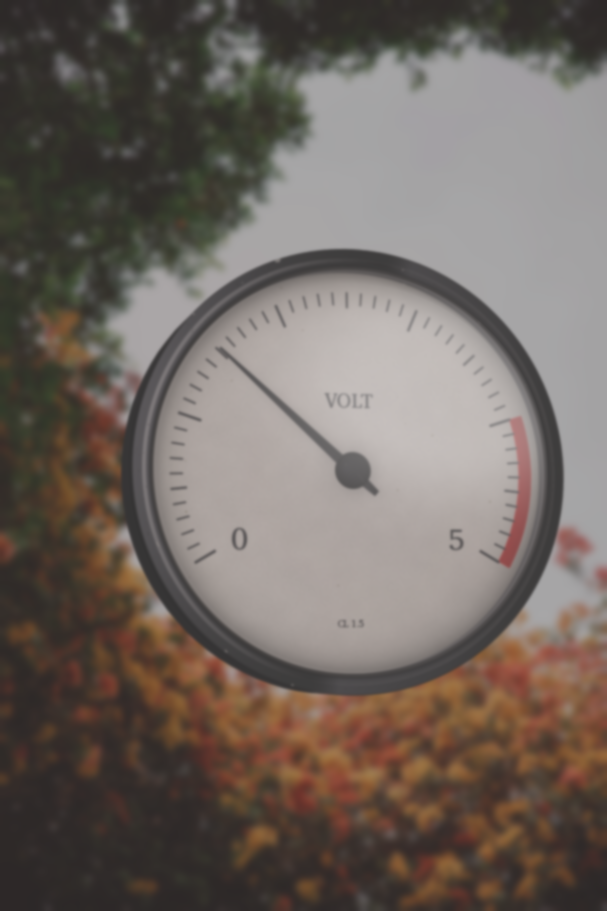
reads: 1.5V
